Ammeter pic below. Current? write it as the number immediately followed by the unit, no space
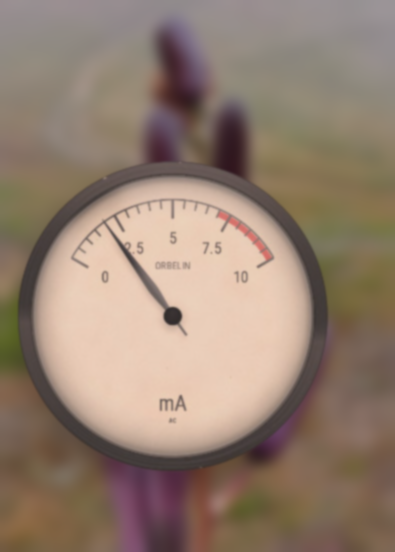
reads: 2mA
